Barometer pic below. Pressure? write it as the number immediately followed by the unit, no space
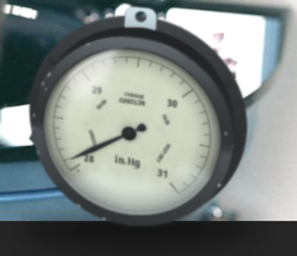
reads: 28.1inHg
